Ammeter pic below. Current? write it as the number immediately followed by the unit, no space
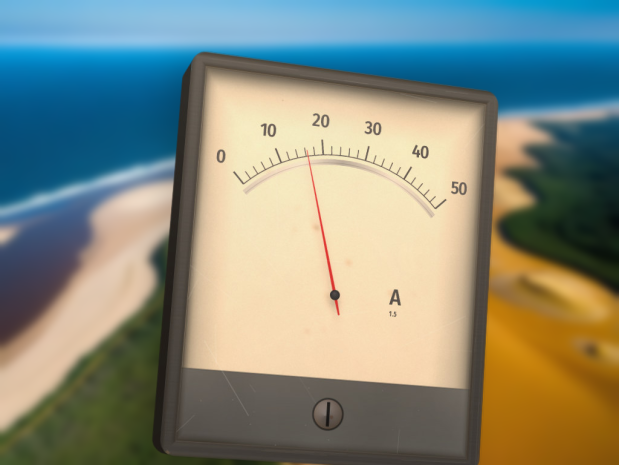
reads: 16A
